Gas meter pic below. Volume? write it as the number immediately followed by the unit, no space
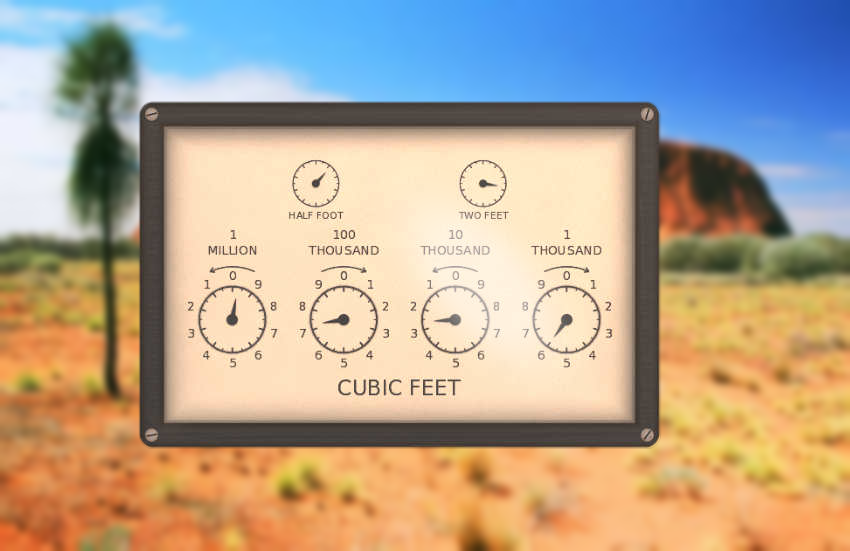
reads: 972600ft³
